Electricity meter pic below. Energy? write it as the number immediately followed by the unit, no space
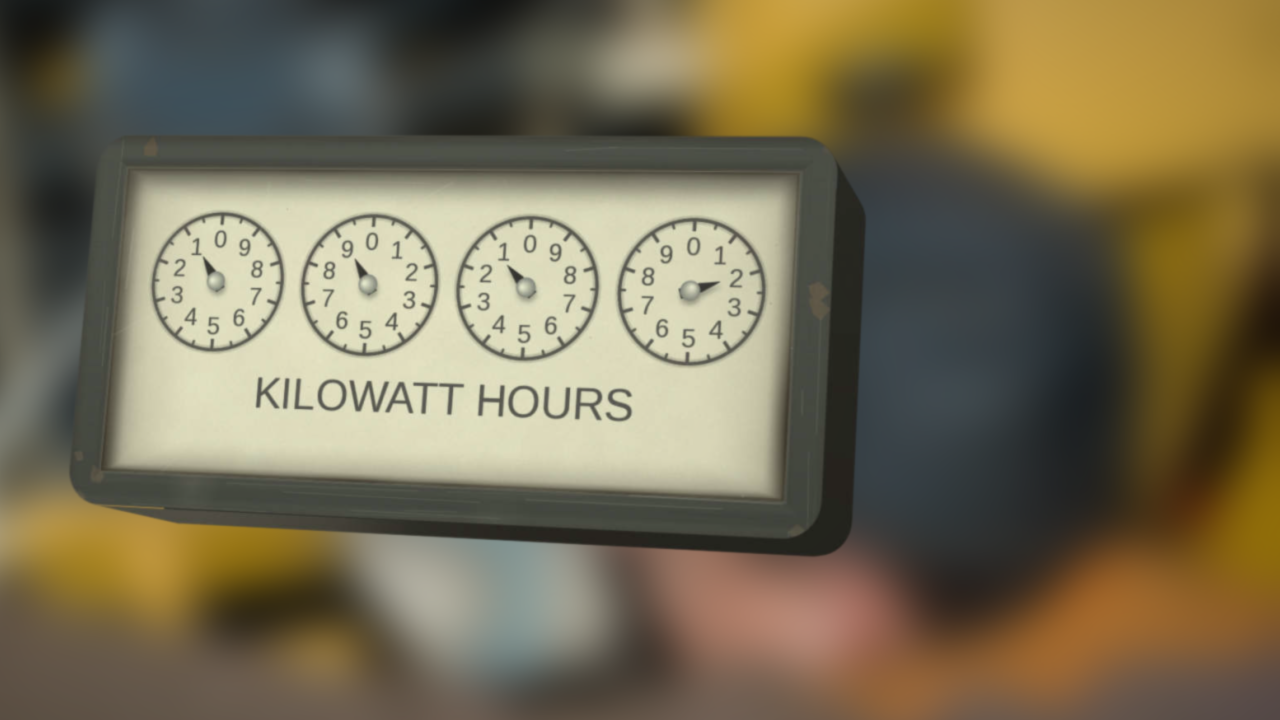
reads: 912kWh
